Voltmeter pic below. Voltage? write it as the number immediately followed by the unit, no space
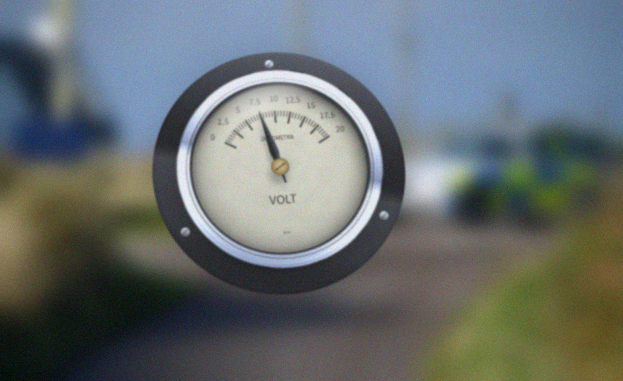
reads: 7.5V
